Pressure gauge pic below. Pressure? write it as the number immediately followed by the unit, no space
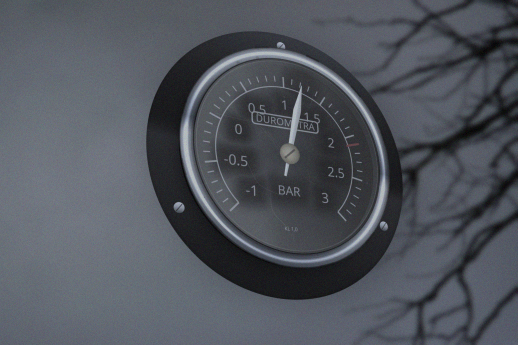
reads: 1.2bar
